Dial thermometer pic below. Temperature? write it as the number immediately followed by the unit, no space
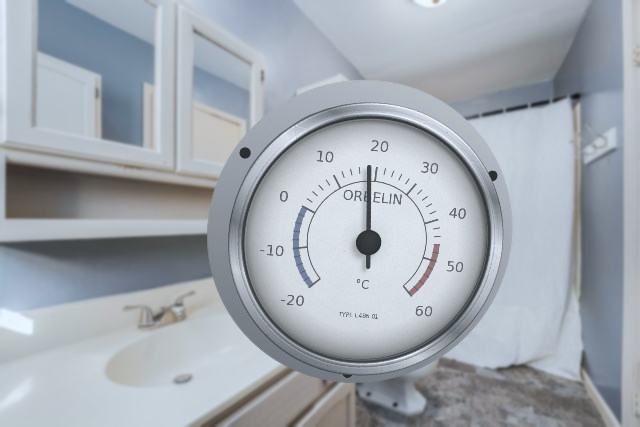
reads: 18°C
